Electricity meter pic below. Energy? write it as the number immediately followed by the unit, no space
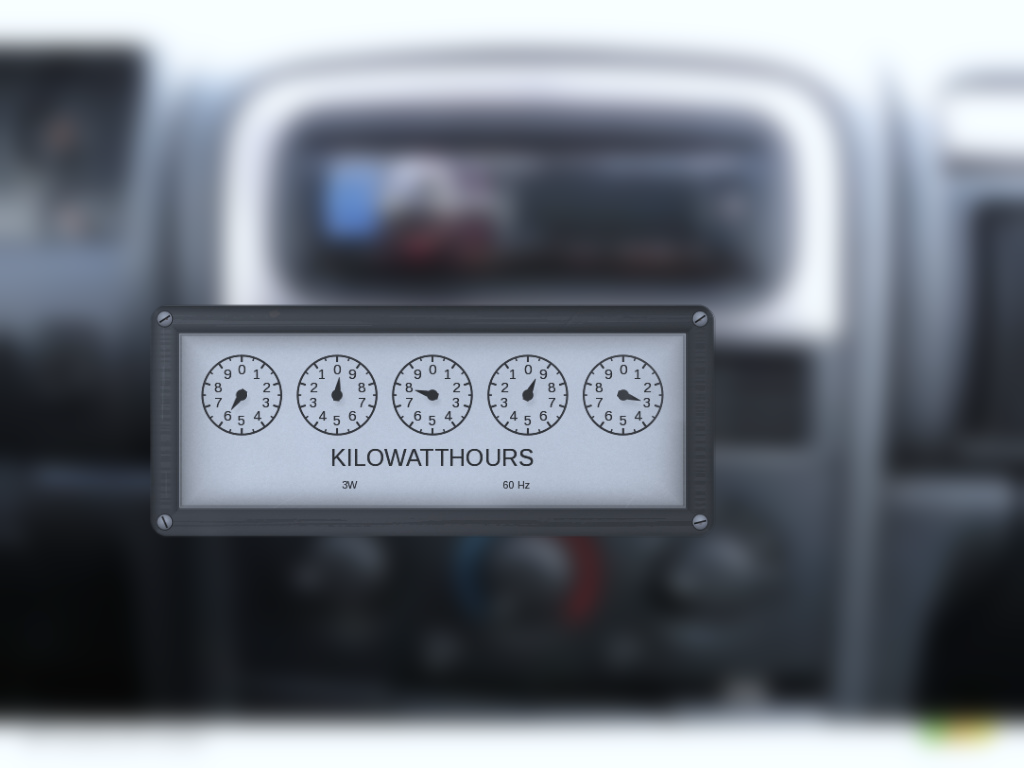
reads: 59793kWh
